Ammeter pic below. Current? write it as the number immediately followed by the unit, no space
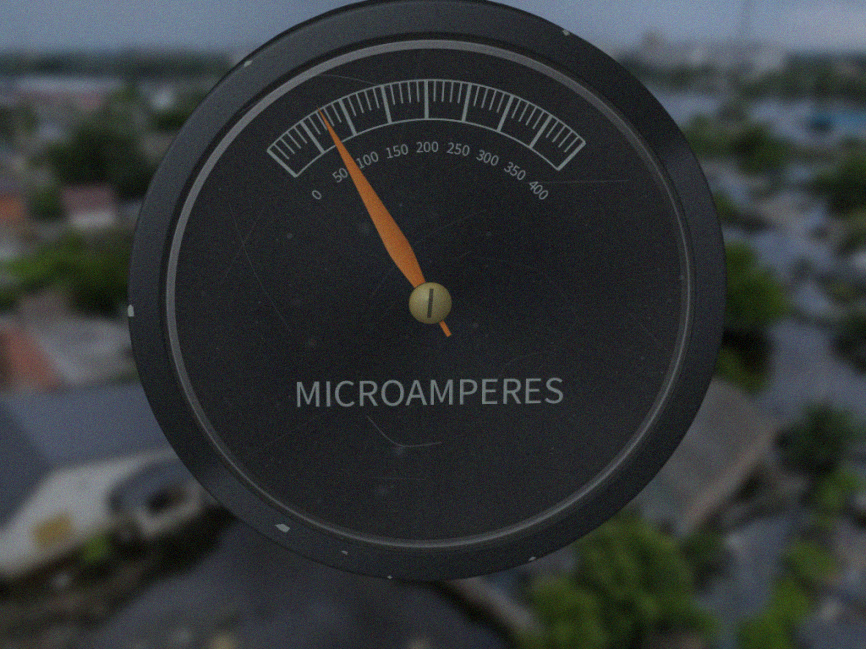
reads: 75µA
